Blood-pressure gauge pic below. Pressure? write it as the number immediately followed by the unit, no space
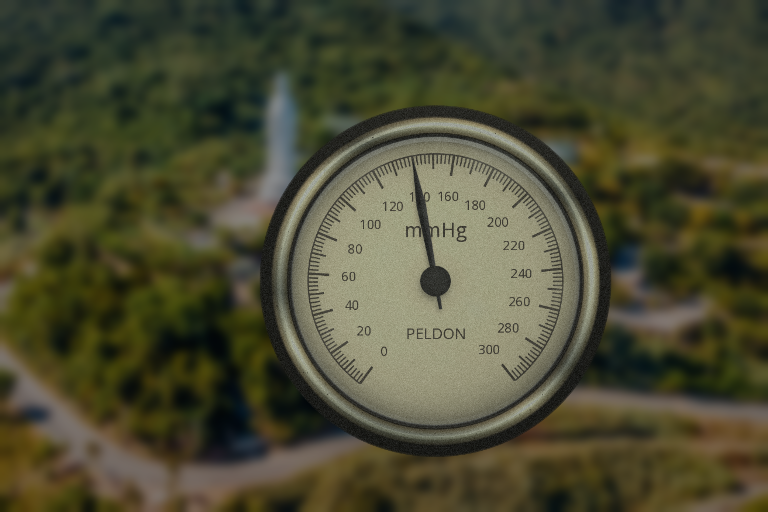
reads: 140mmHg
